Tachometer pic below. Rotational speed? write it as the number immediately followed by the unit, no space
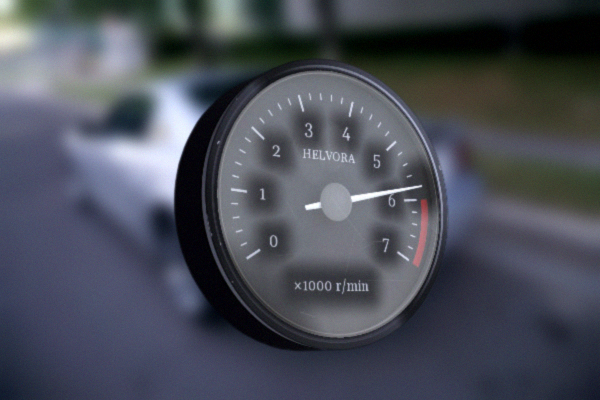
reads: 5800rpm
